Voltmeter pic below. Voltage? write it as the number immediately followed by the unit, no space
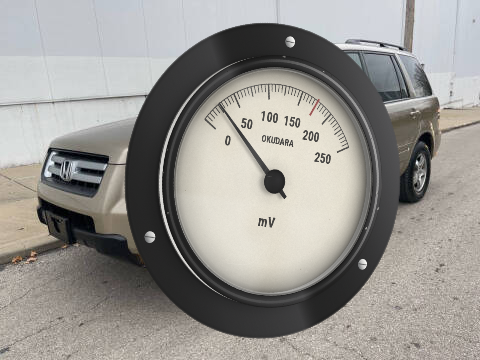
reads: 25mV
